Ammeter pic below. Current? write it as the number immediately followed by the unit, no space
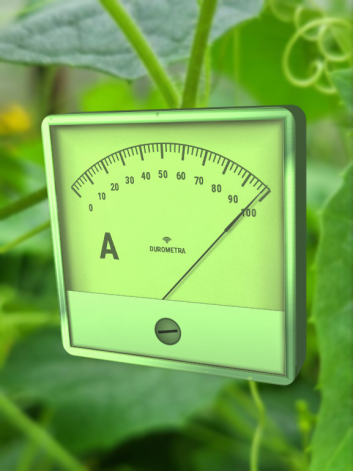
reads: 98A
